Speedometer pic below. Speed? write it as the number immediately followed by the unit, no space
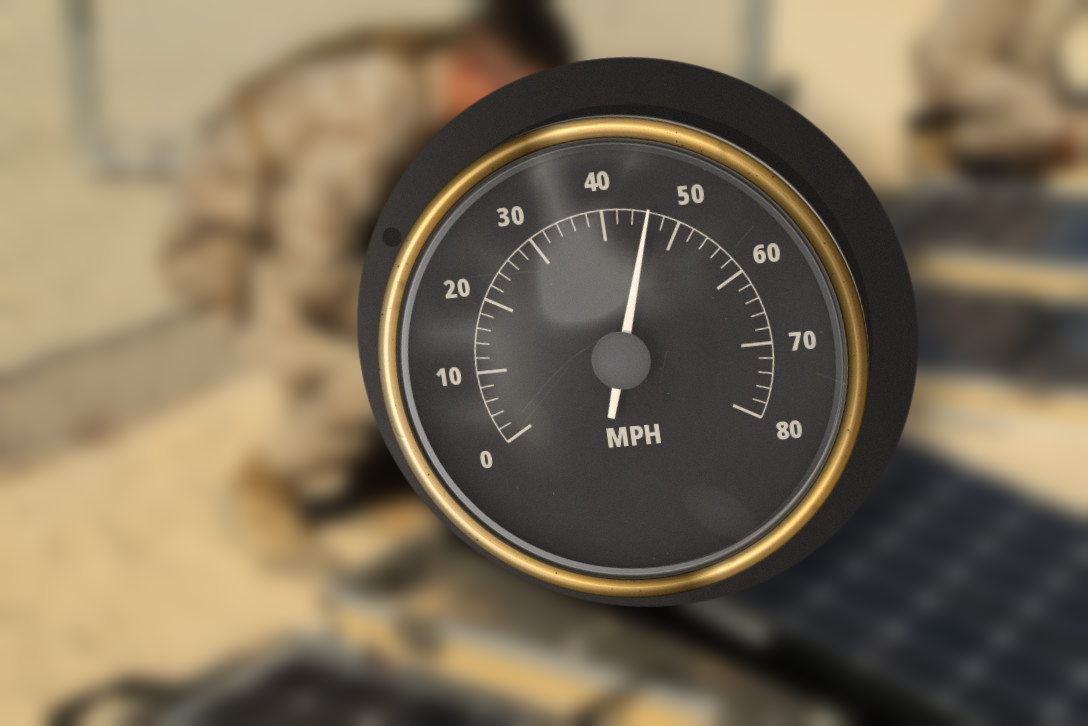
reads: 46mph
